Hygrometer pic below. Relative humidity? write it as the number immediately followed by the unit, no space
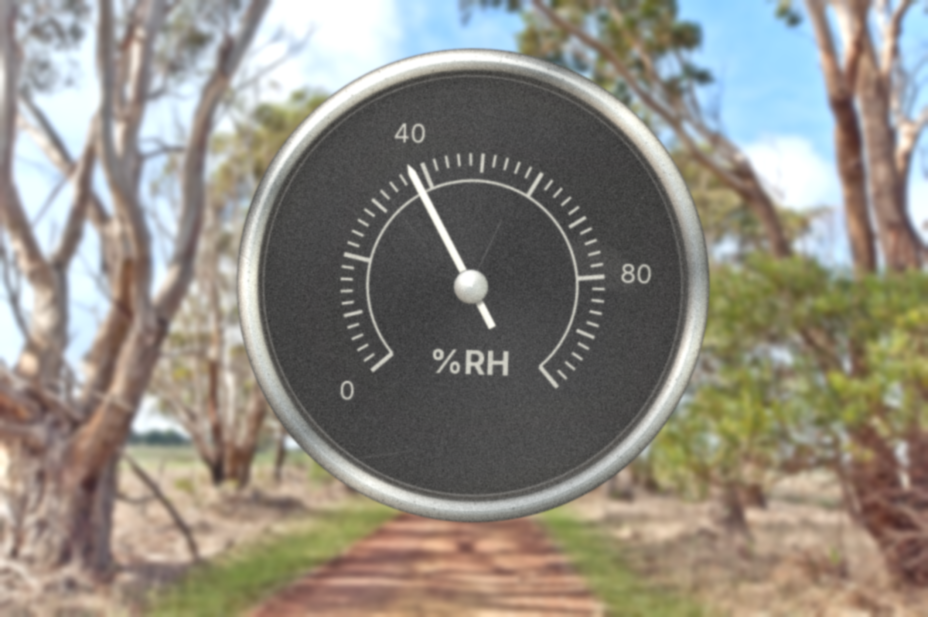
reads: 38%
